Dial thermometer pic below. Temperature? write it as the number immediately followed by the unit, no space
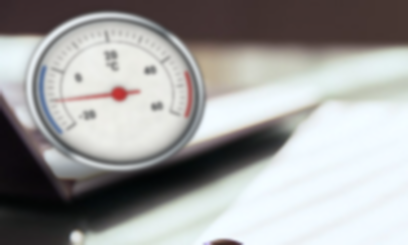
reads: -10°C
